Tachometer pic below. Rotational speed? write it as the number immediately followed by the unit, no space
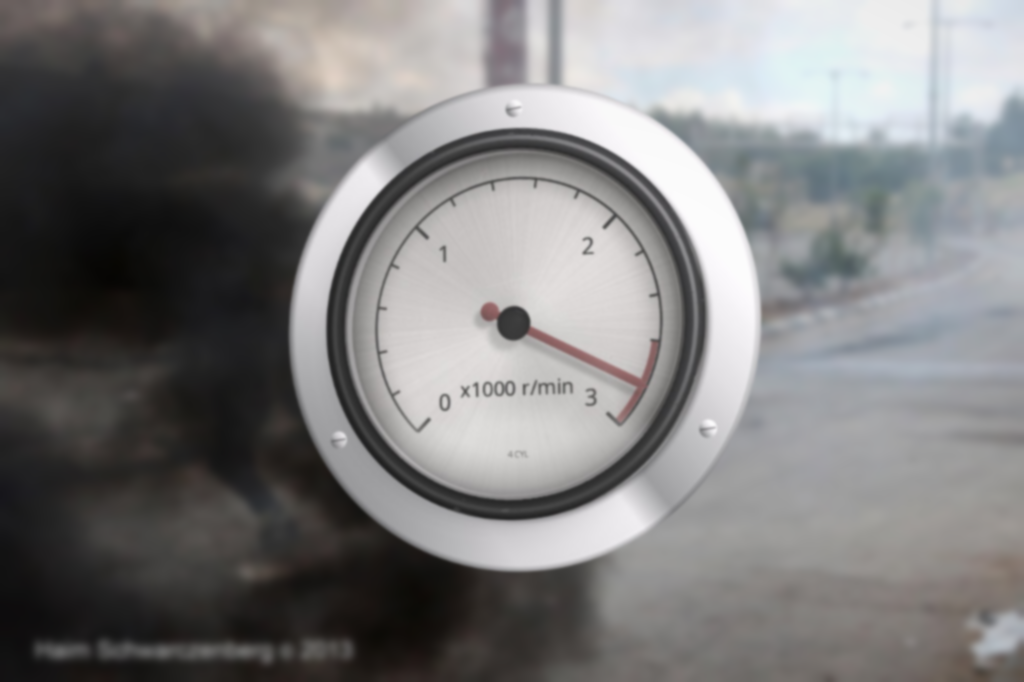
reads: 2800rpm
